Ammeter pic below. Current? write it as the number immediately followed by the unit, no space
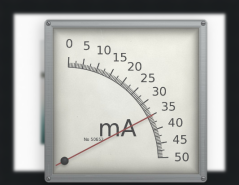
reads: 35mA
